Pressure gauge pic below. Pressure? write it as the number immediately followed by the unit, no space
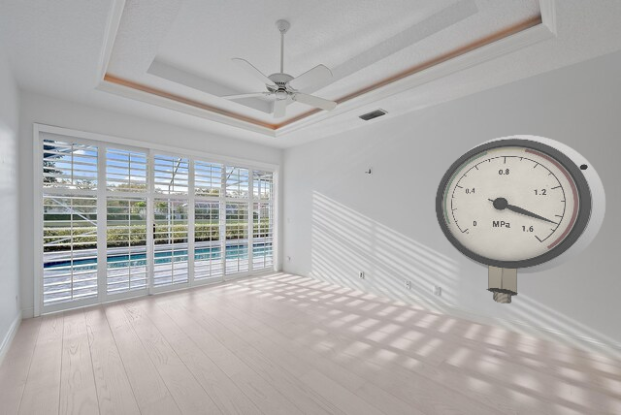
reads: 1.45MPa
